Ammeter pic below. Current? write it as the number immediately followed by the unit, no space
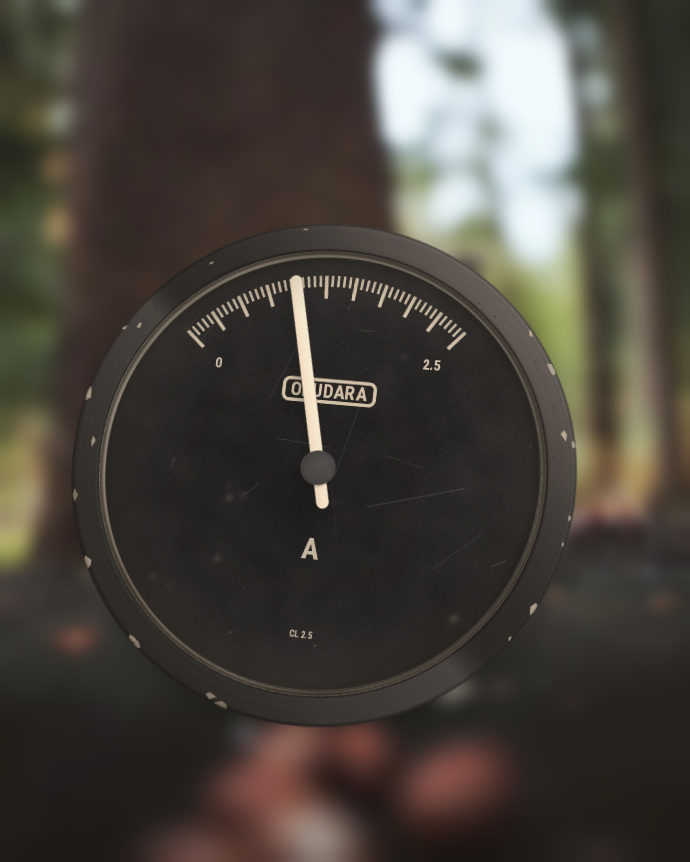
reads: 1A
